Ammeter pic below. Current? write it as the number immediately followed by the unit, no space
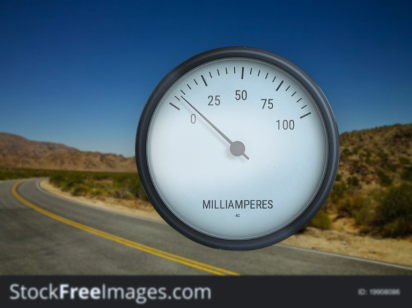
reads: 7.5mA
